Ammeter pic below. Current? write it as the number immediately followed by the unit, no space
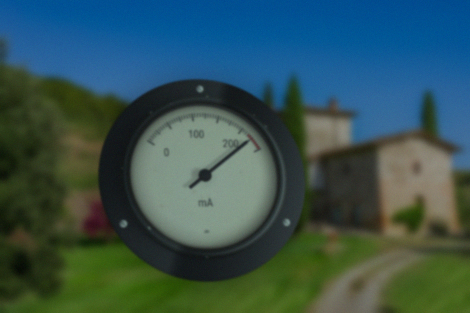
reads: 225mA
